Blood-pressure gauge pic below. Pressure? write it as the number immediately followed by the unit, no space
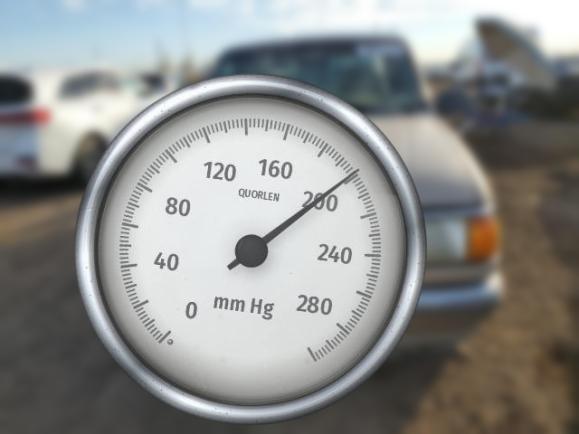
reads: 198mmHg
